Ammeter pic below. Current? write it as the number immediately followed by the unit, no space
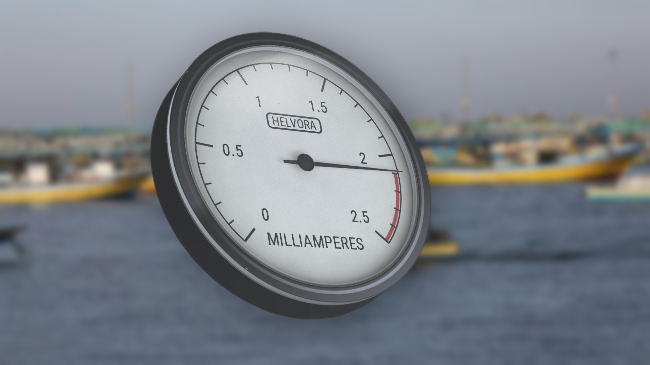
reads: 2.1mA
